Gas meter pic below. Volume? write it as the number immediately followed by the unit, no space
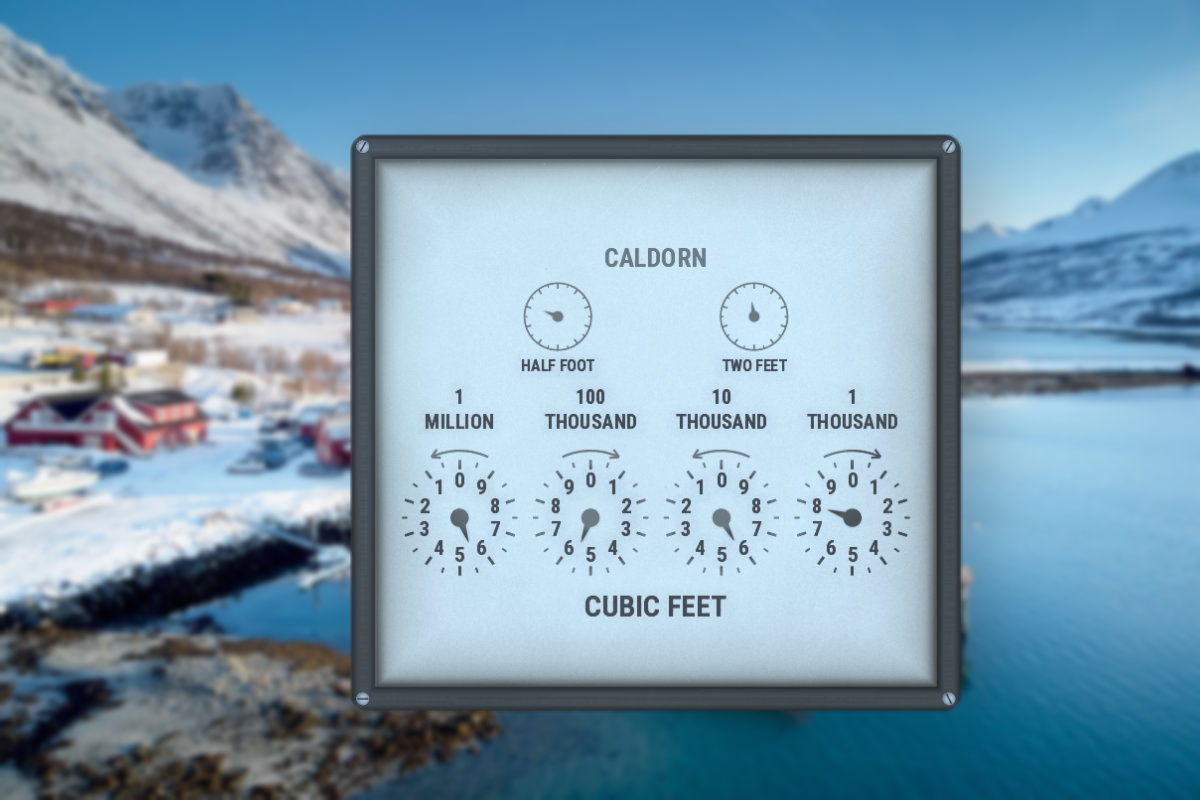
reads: 555800ft³
